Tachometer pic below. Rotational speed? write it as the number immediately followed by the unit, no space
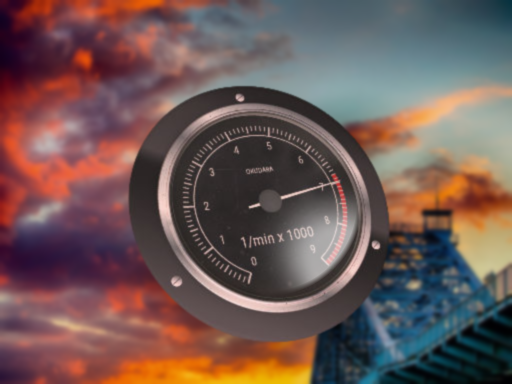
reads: 7000rpm
